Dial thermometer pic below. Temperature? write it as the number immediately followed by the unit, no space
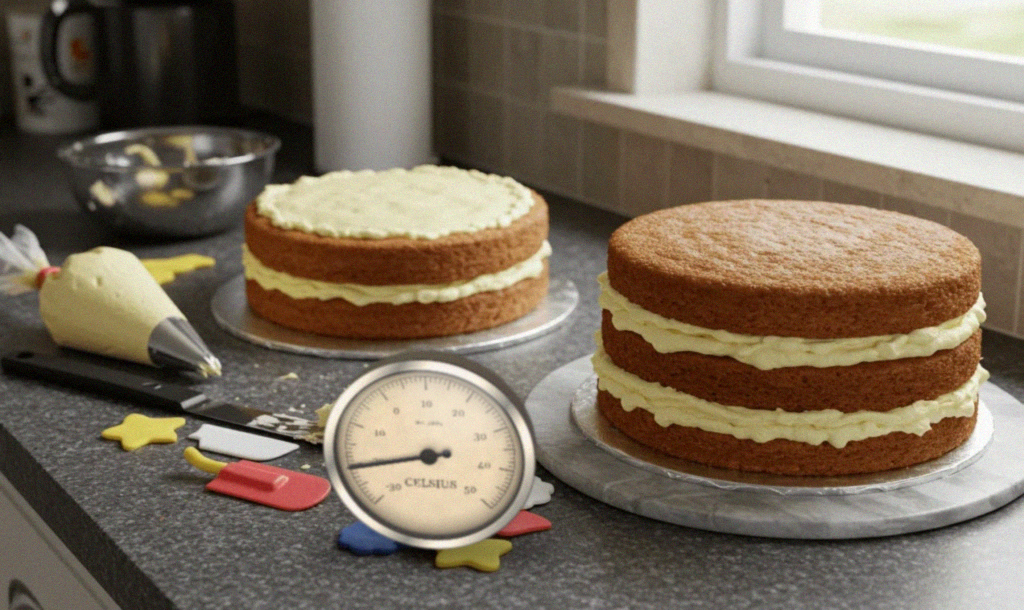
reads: -20°C
